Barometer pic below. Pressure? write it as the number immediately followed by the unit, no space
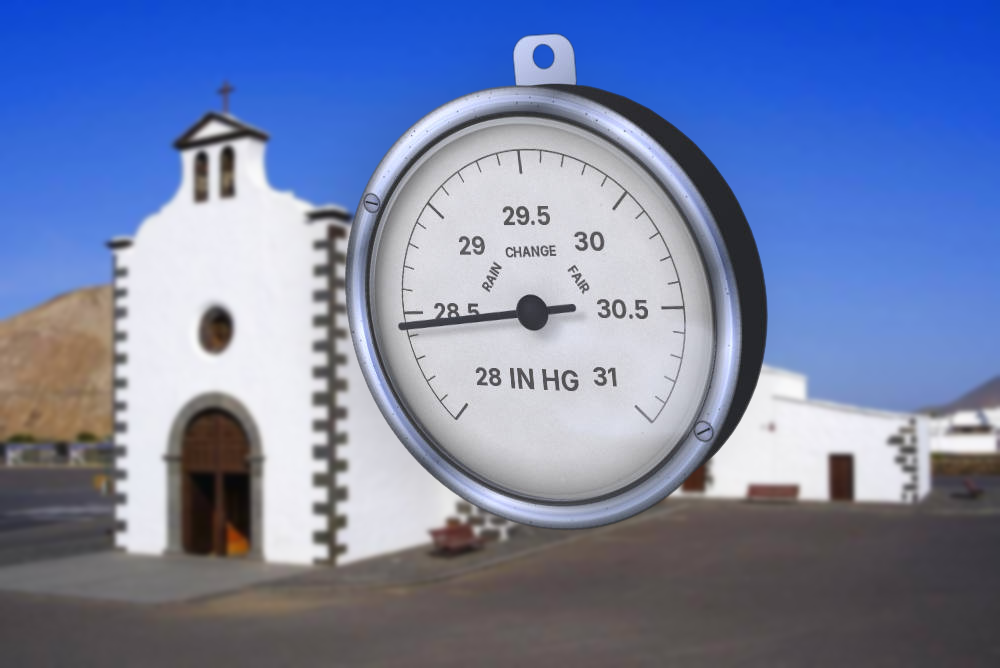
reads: 28.45inHg
